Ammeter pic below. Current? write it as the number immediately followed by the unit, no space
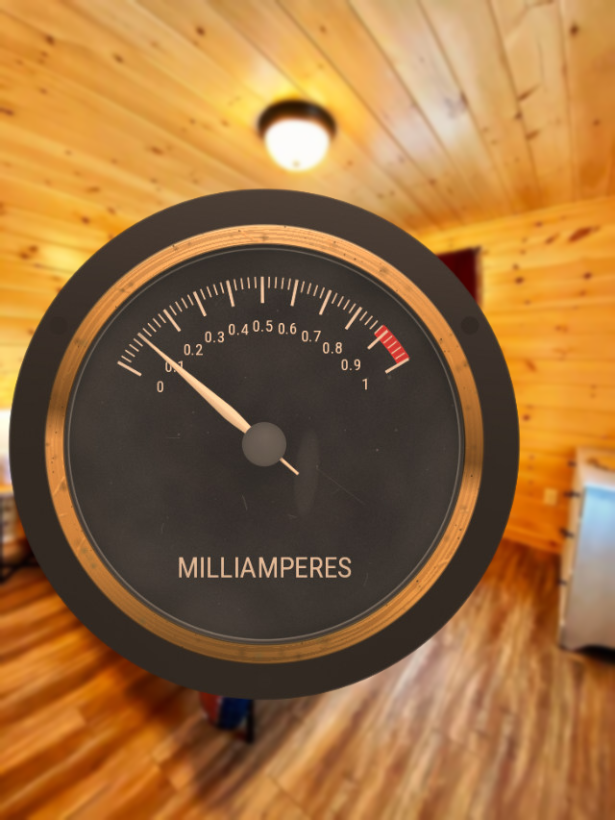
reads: 0.1mA
